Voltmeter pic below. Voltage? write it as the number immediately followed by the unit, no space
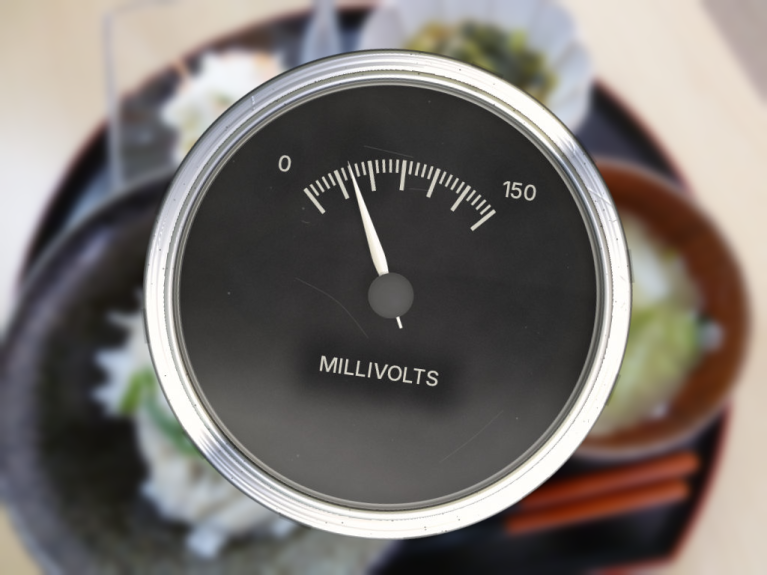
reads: 35mV
